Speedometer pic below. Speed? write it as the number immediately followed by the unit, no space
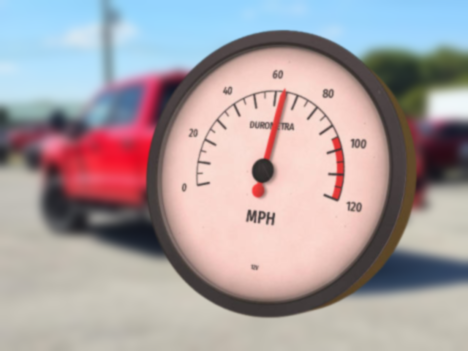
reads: 65mph
